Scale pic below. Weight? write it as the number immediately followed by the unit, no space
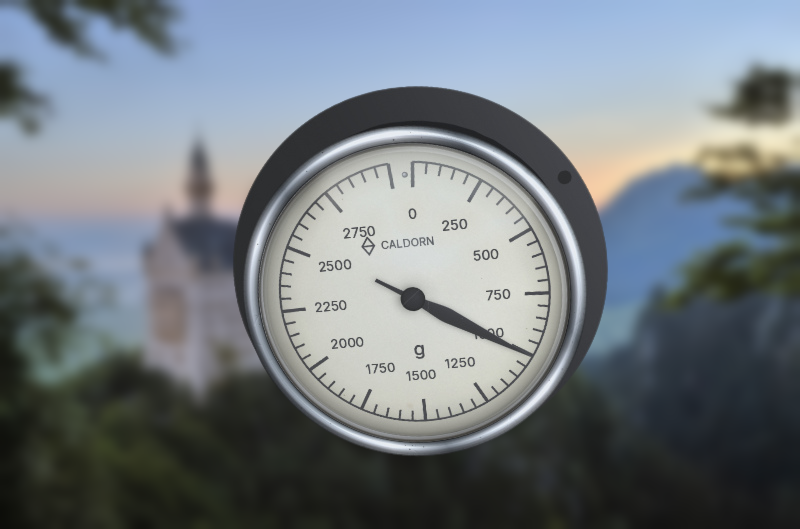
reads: 1000g
